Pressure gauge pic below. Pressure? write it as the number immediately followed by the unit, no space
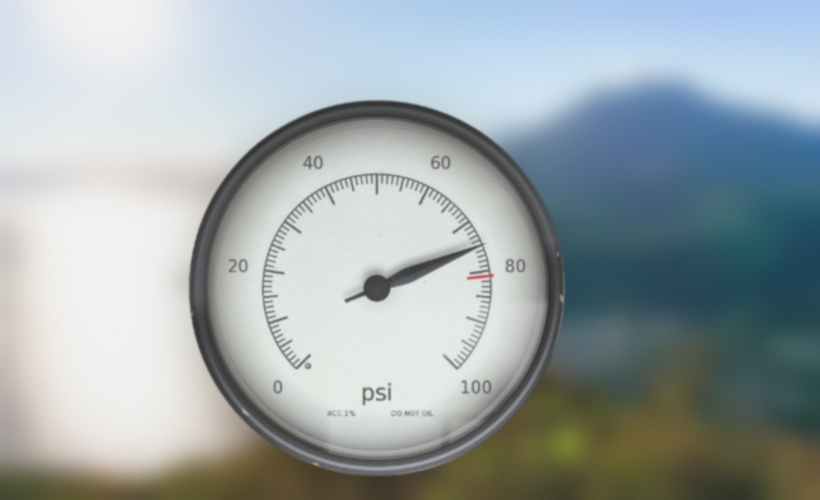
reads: 75psi
